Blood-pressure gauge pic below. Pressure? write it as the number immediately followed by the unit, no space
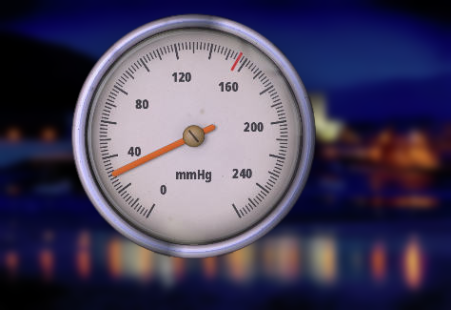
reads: 30mmHg
